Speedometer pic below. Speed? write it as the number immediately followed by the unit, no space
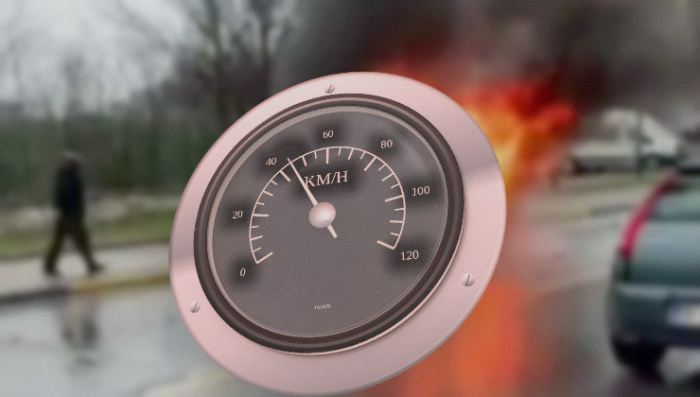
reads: 45km/h
